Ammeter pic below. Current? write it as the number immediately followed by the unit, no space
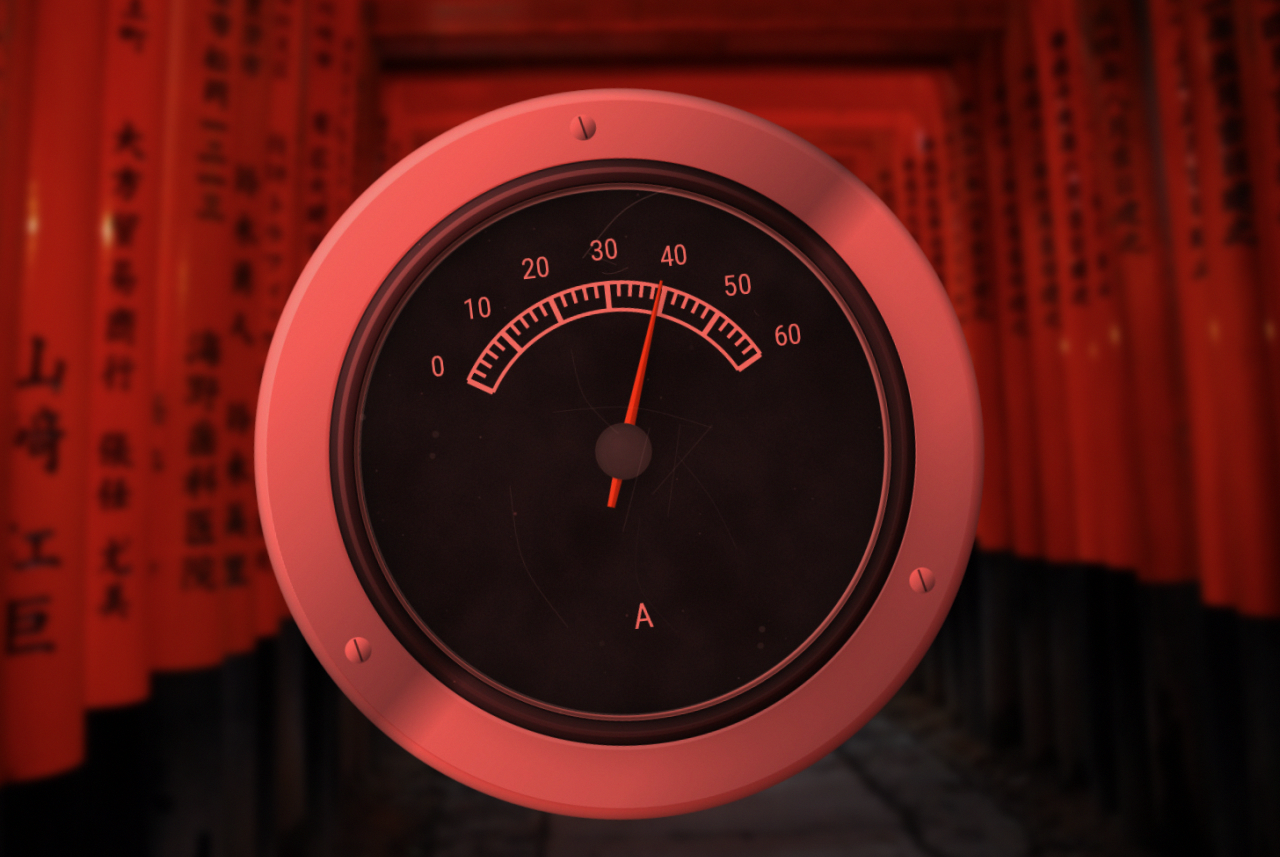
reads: 39A
